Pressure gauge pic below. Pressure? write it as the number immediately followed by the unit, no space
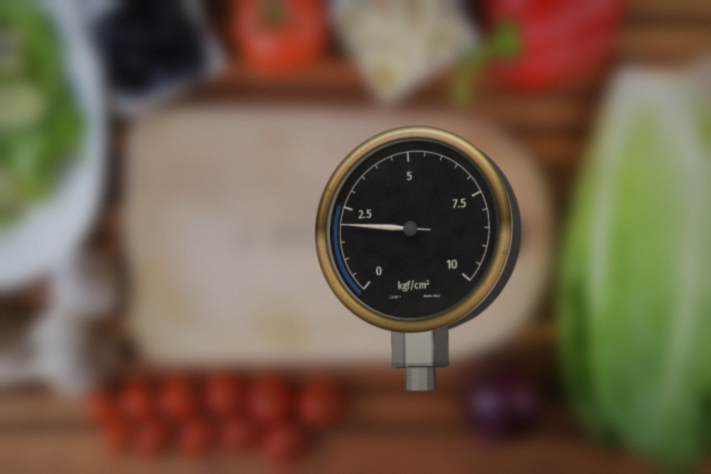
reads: 2kg/cm²
